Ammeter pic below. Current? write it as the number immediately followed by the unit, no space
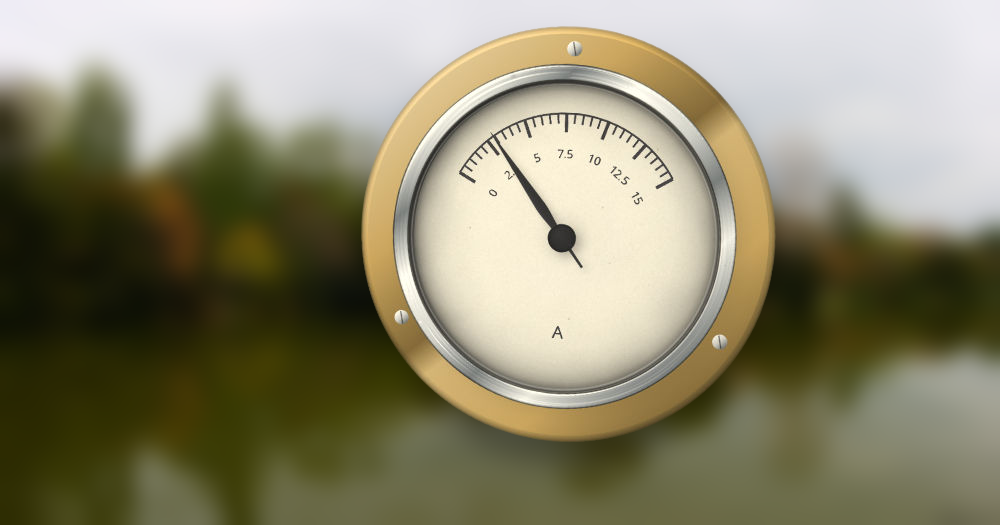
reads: 3A
